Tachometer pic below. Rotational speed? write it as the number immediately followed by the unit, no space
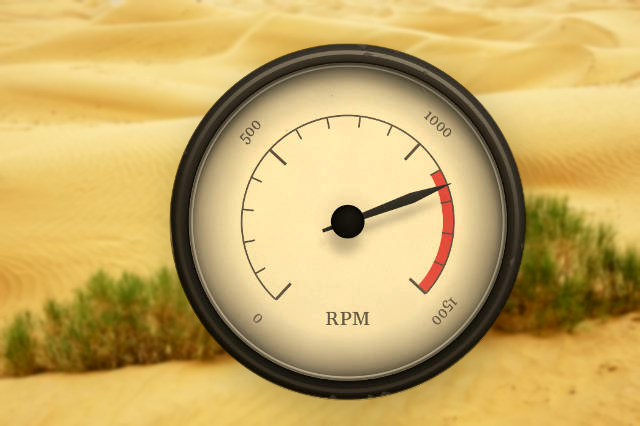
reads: 1150rpm
